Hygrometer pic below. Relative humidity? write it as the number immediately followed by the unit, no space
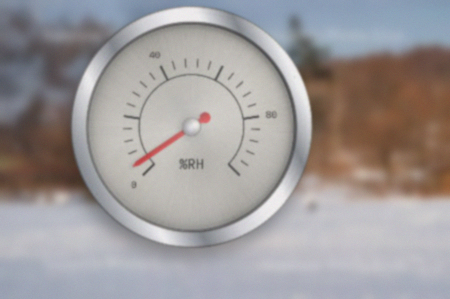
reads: 4%
